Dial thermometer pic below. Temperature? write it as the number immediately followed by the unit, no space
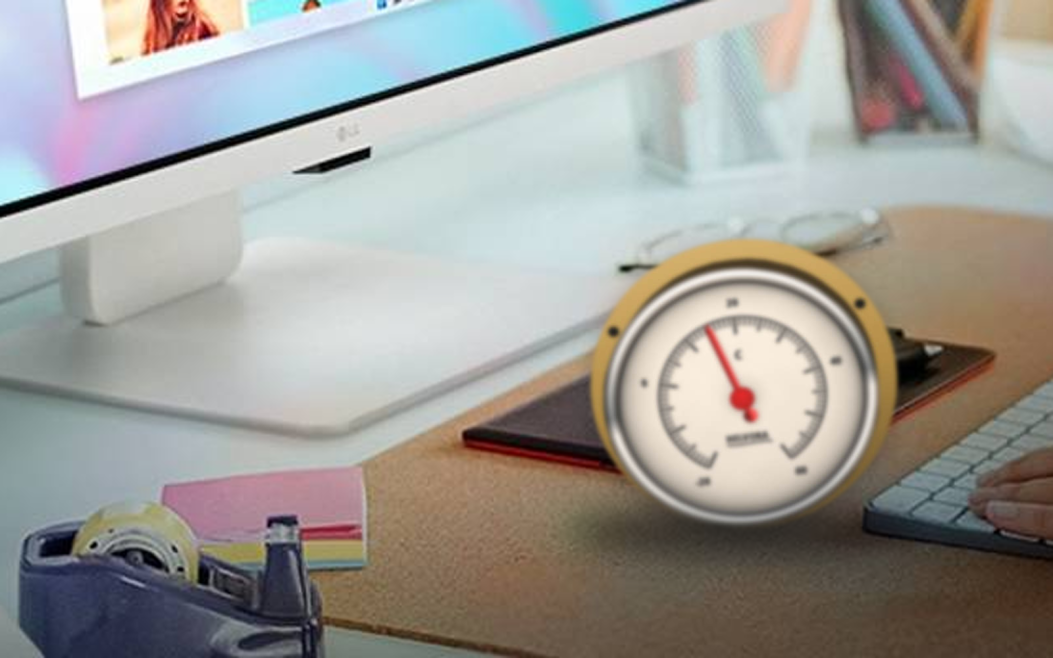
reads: 15°C
